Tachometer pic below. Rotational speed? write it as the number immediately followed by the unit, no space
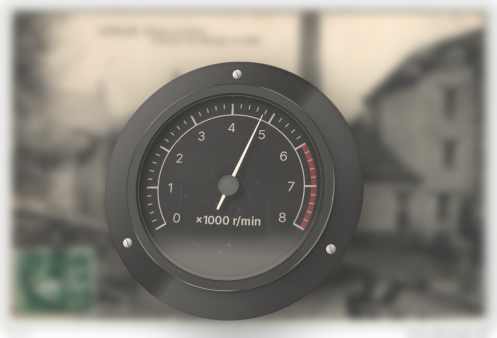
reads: 4800rpm
